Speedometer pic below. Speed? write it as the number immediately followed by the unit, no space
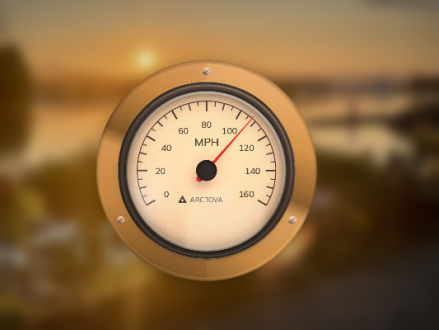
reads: 107.5mph
